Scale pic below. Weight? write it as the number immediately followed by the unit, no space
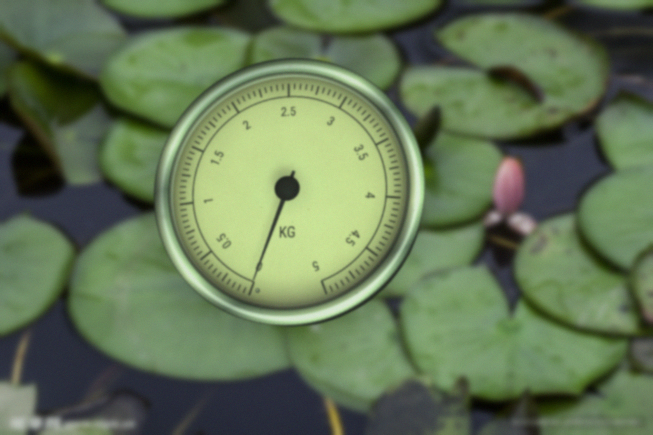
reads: 0kg
